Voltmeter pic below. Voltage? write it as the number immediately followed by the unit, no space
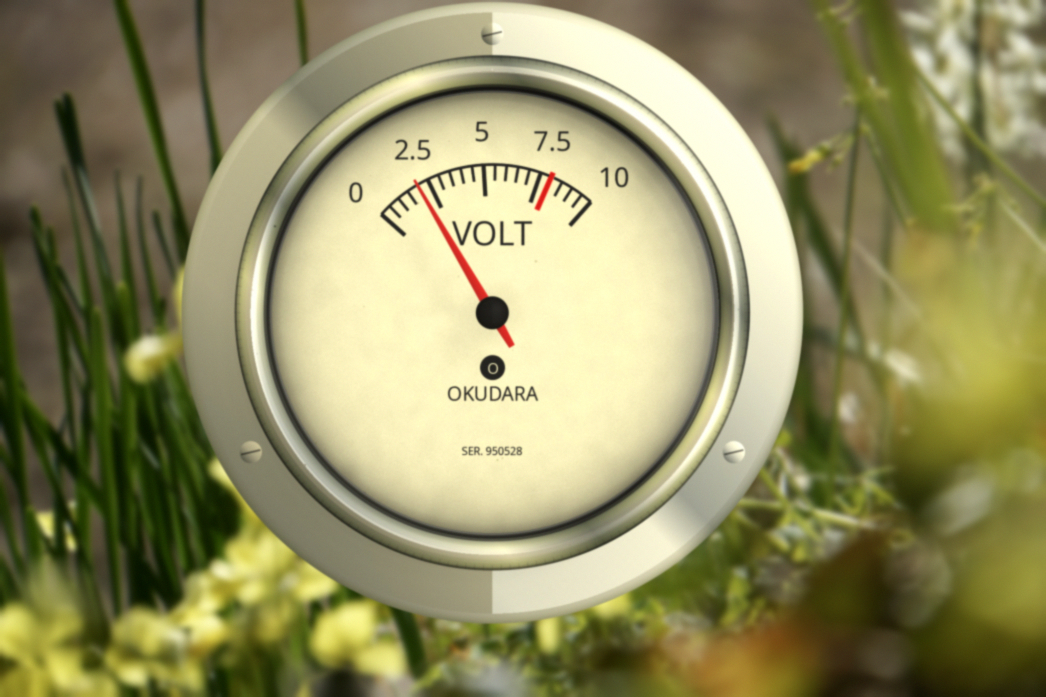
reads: 2V
